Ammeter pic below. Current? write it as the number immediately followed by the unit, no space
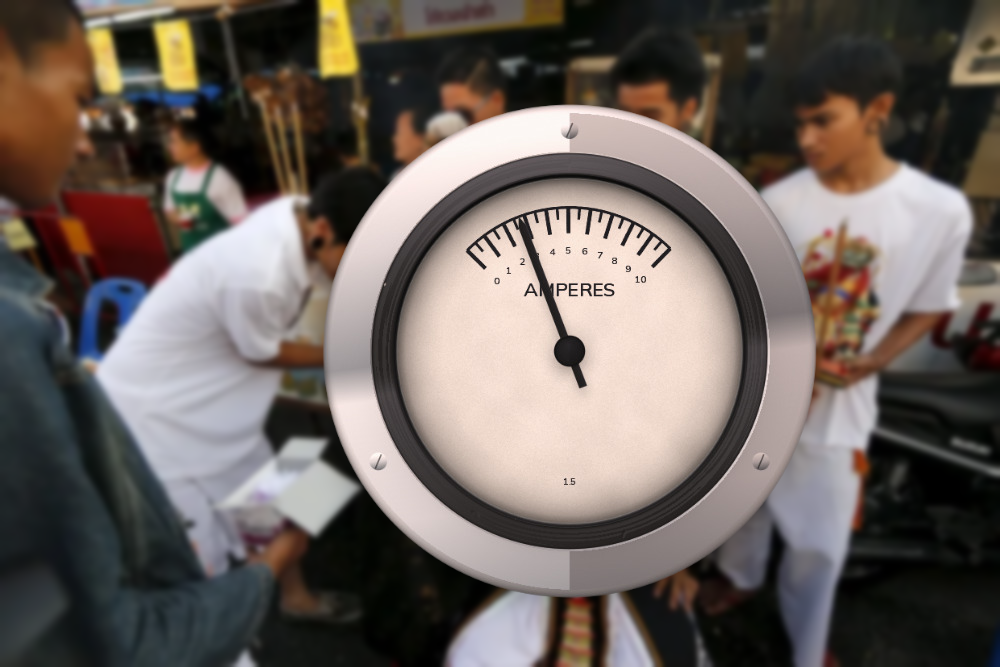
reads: 2.75A
